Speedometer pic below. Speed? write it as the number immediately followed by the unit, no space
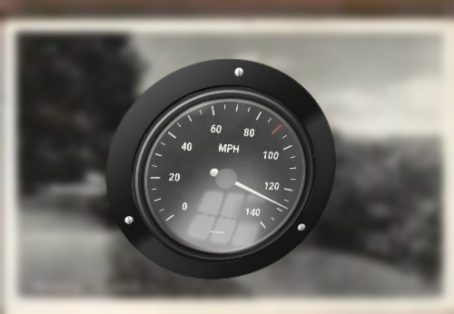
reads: 127.5mph
